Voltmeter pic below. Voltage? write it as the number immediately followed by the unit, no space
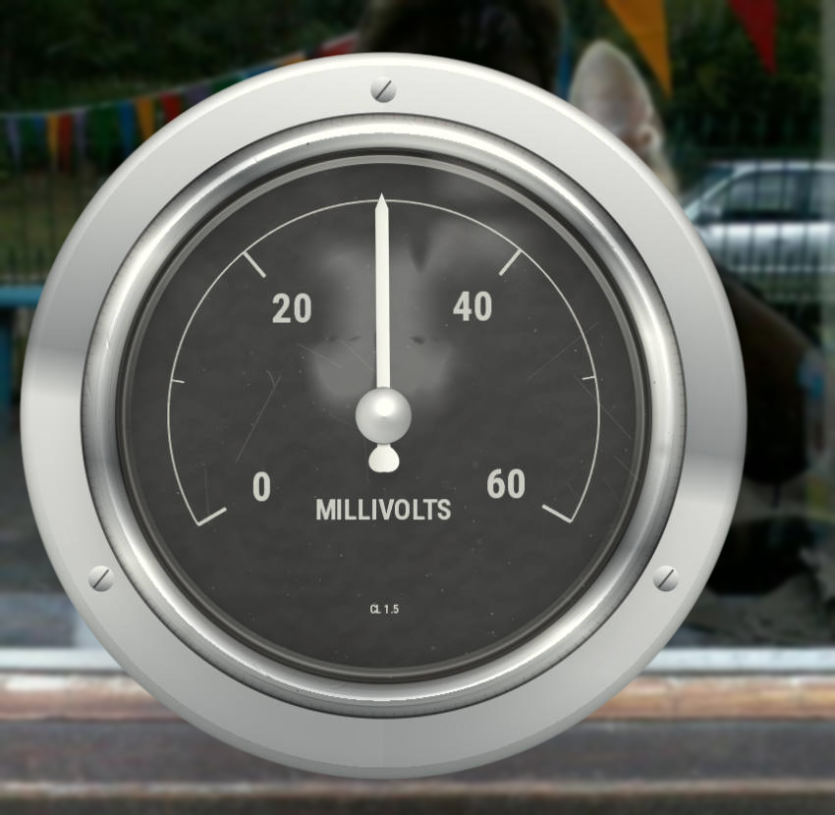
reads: 30mV
